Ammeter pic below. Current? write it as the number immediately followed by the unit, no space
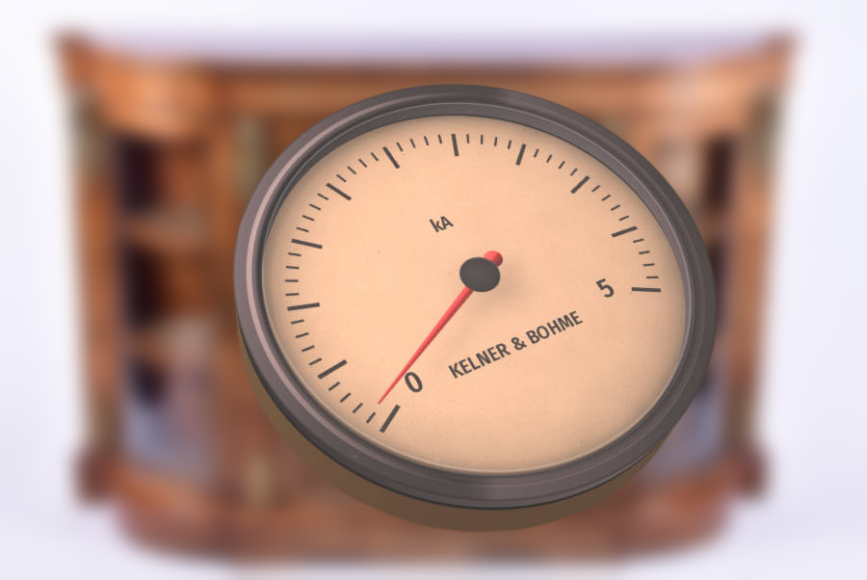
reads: 0.1kA
